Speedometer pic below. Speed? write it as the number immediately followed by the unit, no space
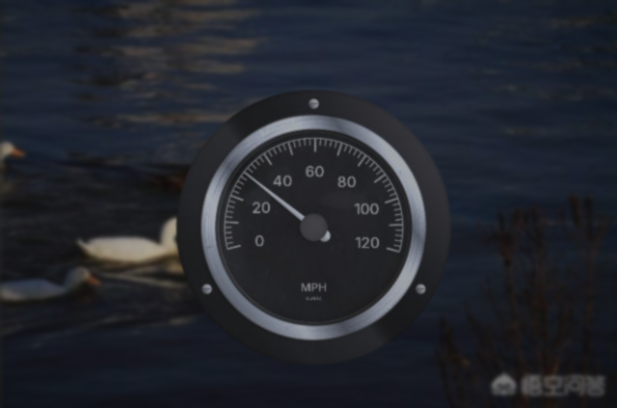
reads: 30mph
